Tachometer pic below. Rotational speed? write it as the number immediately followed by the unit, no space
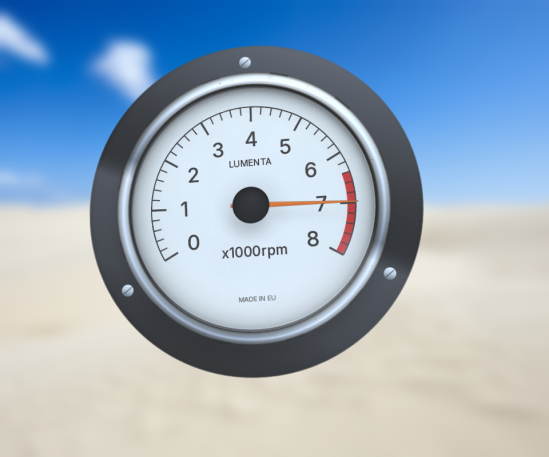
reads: 7000rpm
